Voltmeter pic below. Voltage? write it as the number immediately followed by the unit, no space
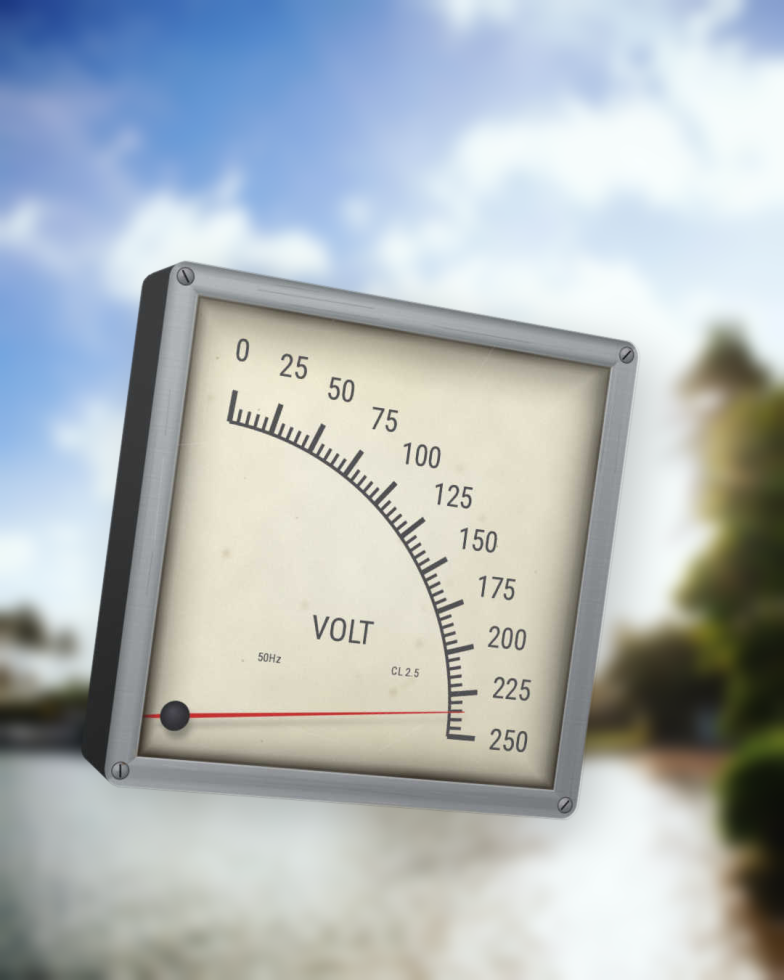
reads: 235V
